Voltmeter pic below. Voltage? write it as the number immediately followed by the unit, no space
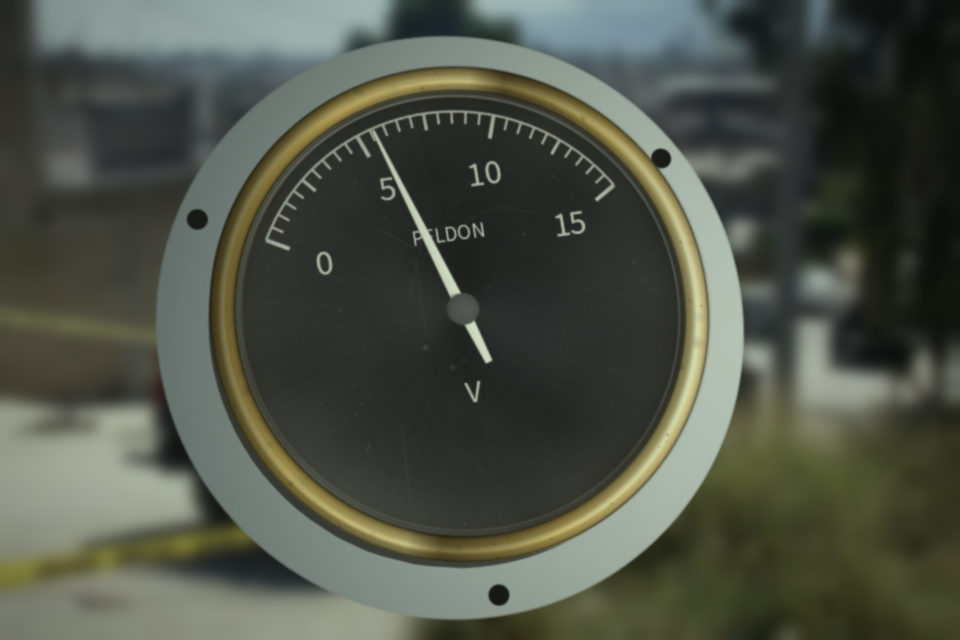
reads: 5.5V
